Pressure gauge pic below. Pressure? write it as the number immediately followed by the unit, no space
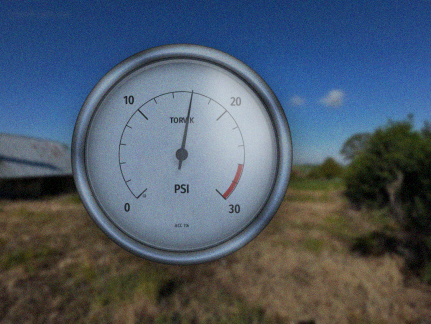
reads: 16psi
